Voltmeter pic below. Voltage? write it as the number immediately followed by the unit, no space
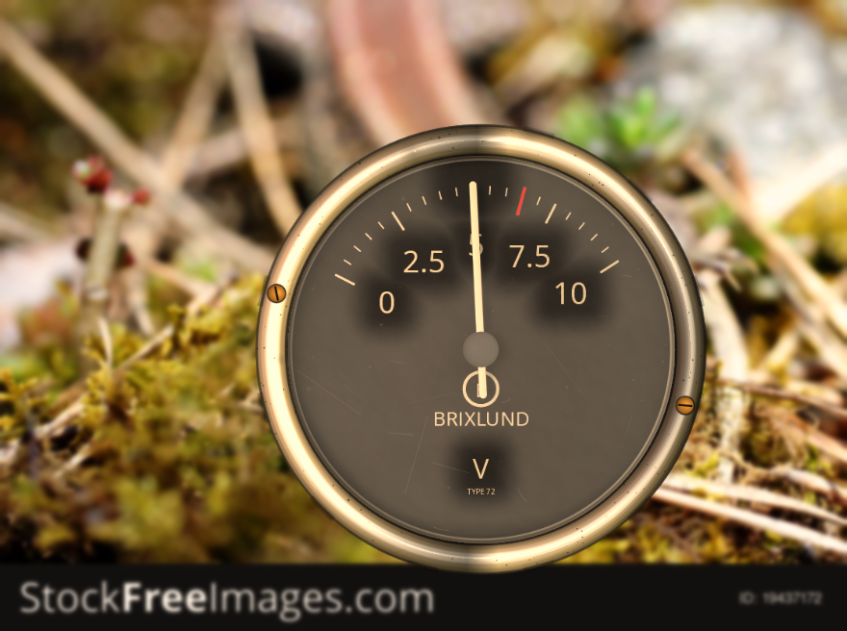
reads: 5V
